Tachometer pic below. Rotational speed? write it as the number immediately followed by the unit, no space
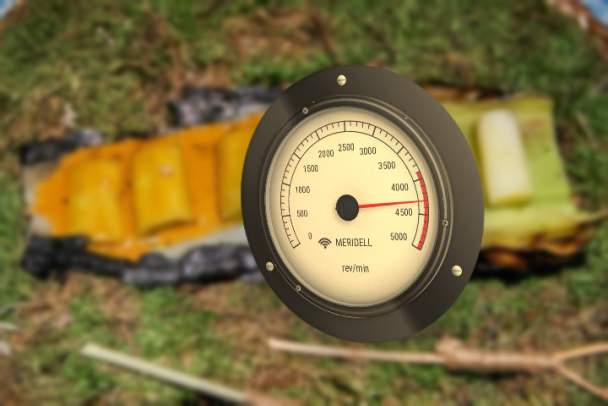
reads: 4300rpm
